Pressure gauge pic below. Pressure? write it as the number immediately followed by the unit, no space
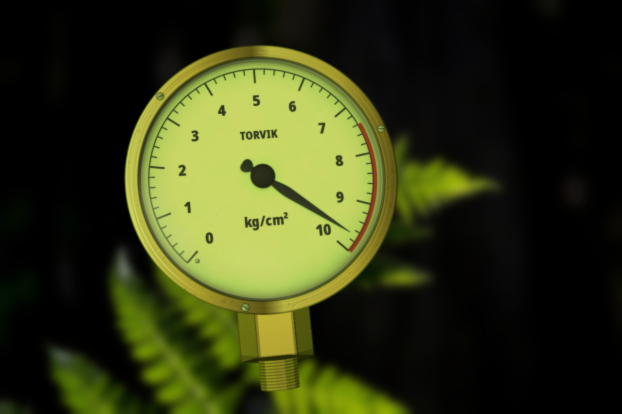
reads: 9.7kg/cm²
